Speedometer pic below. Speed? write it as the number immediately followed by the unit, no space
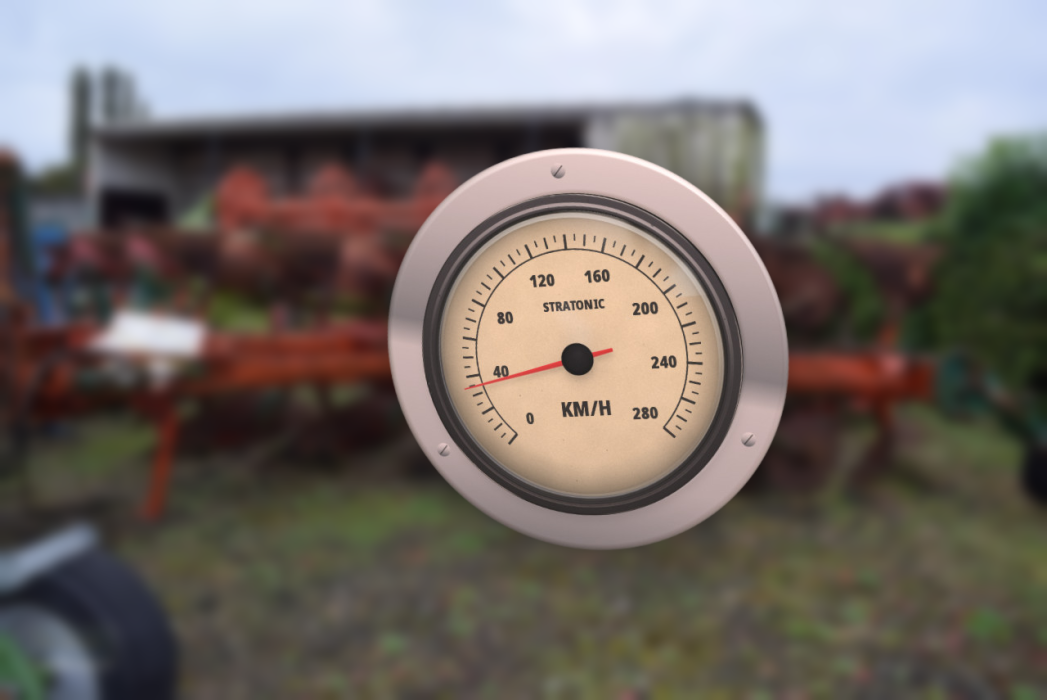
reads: 35km/h
